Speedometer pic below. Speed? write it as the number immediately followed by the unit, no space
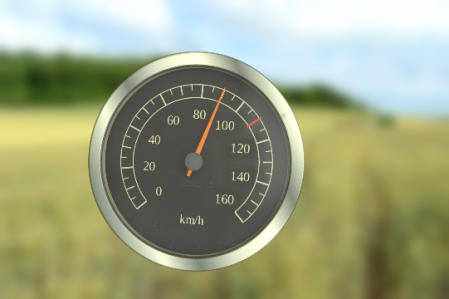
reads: 90km/h
